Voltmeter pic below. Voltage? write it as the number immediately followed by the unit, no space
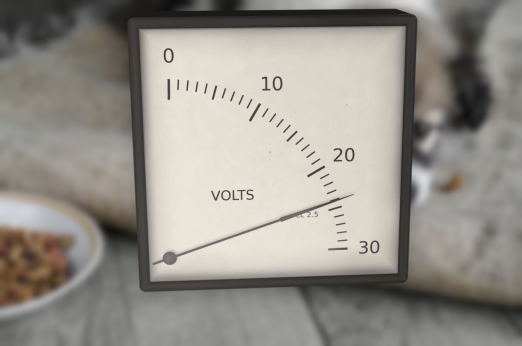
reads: 24V
